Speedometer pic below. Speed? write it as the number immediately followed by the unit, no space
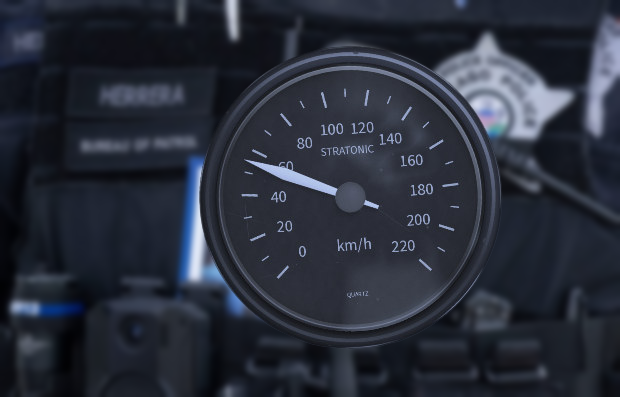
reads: 55km/h
